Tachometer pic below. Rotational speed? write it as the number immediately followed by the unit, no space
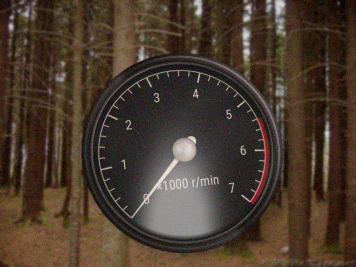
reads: 0rpm
